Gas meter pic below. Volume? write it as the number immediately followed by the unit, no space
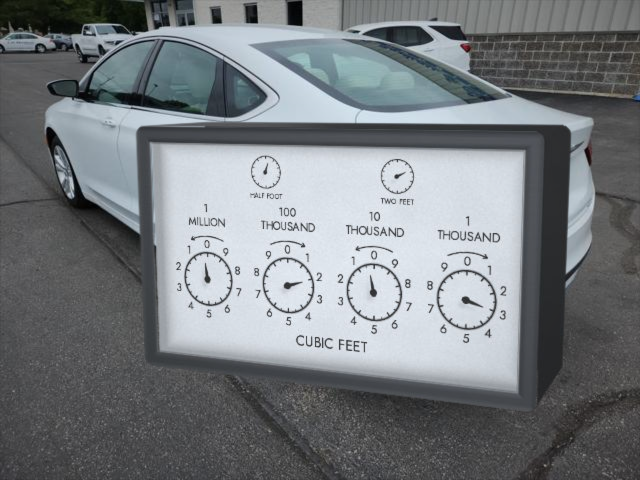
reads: 20300ft³
